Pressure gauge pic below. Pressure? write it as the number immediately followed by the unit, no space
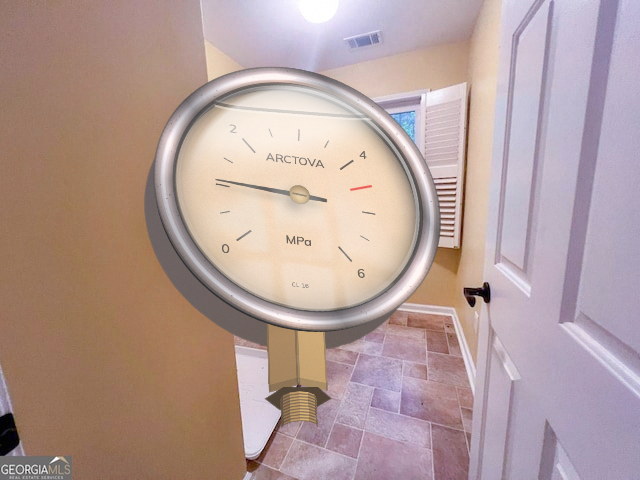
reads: 1MPa
